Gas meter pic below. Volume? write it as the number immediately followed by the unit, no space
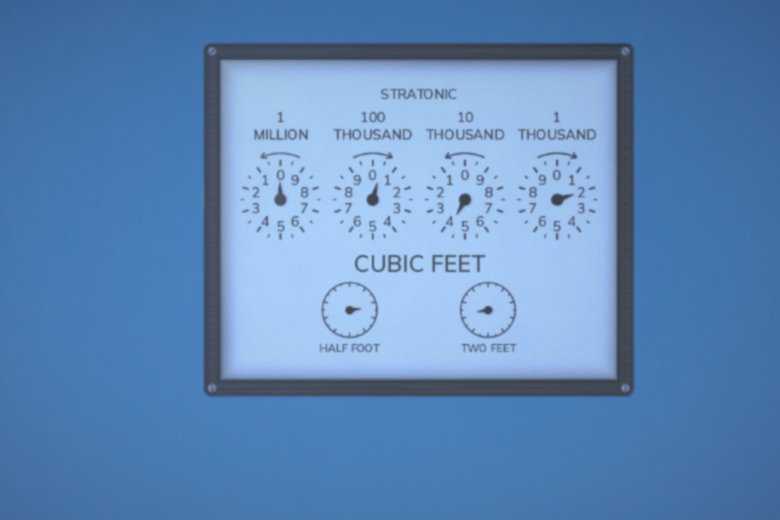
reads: 4200ft³
